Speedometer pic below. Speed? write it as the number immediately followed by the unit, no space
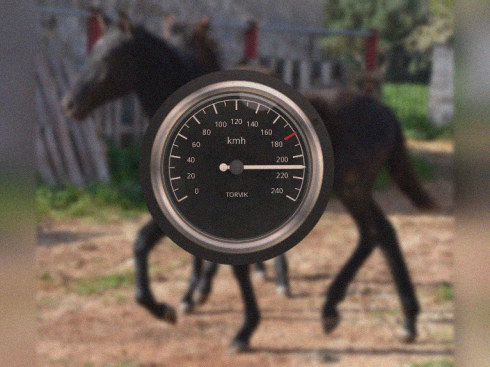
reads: 210km/h
